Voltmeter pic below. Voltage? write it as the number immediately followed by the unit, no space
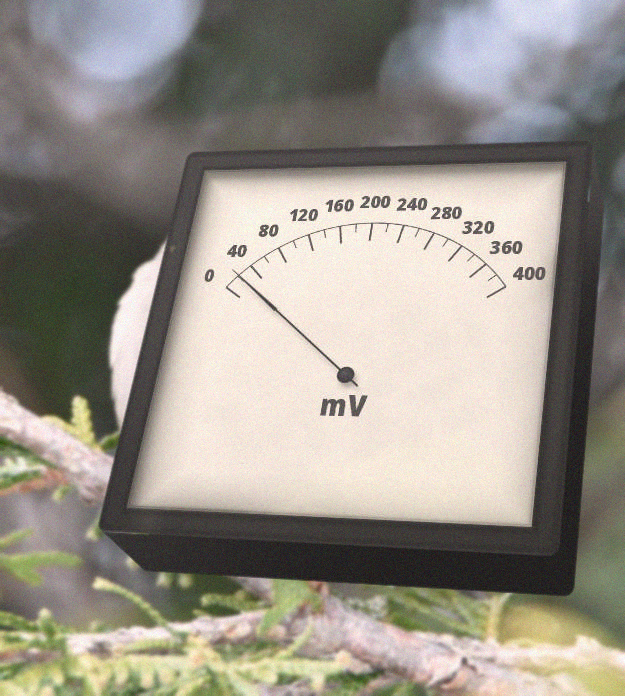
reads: 20mV
